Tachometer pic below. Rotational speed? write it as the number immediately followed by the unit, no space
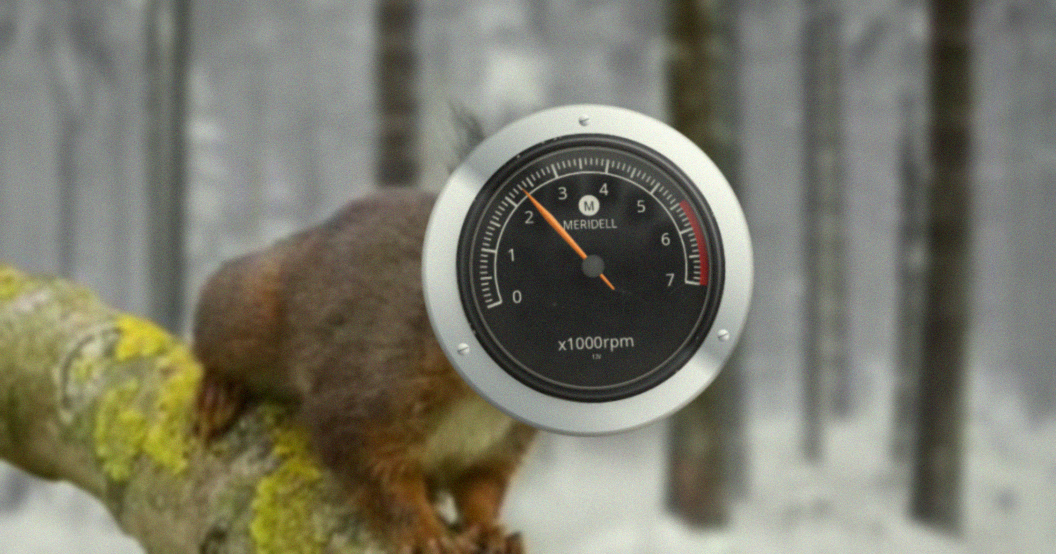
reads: 2300rpm
